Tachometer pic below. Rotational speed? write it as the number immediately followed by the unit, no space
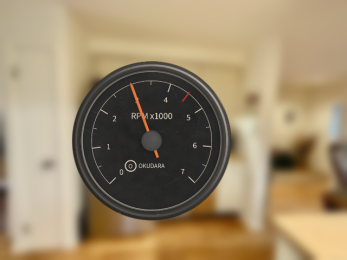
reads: 3000rpm
